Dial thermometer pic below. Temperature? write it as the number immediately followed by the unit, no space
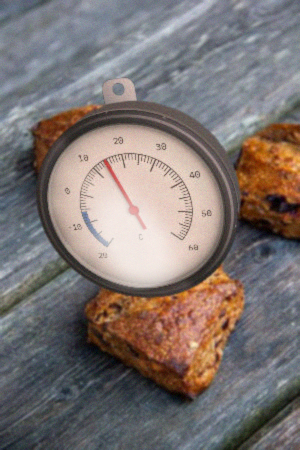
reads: 15°C
